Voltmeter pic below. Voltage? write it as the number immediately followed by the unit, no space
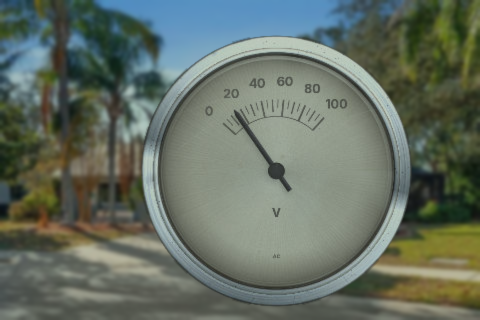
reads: 15V
